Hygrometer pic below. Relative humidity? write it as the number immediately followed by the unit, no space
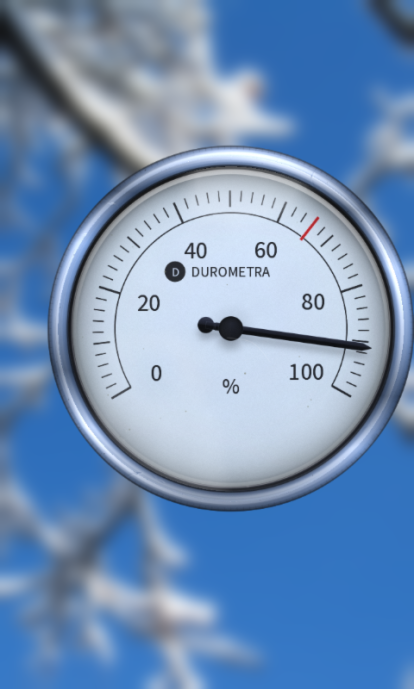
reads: 91%
